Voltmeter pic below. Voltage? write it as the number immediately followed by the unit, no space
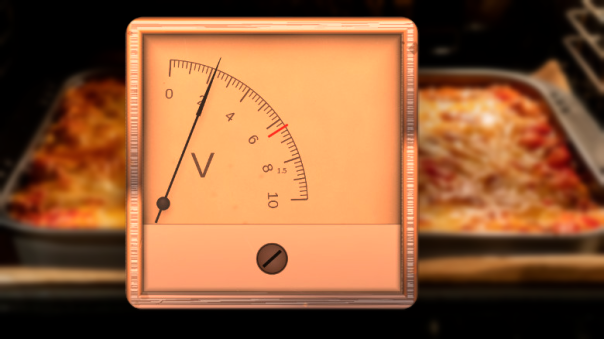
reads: 2.2V
